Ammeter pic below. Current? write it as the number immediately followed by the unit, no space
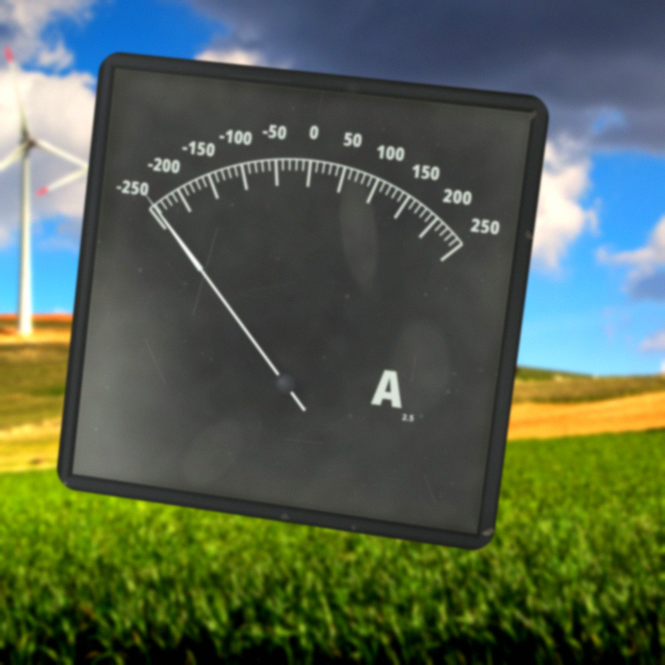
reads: -240A
